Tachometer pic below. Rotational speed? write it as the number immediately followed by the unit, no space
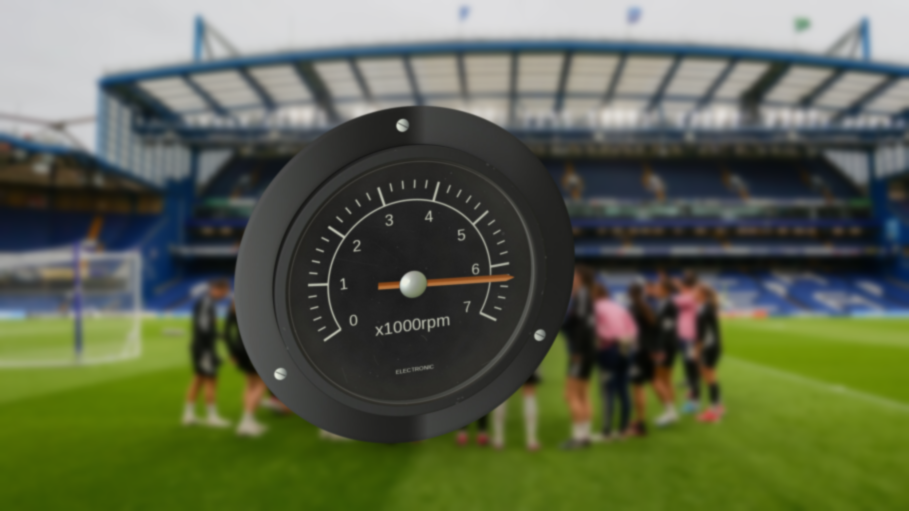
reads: 6200rpm
